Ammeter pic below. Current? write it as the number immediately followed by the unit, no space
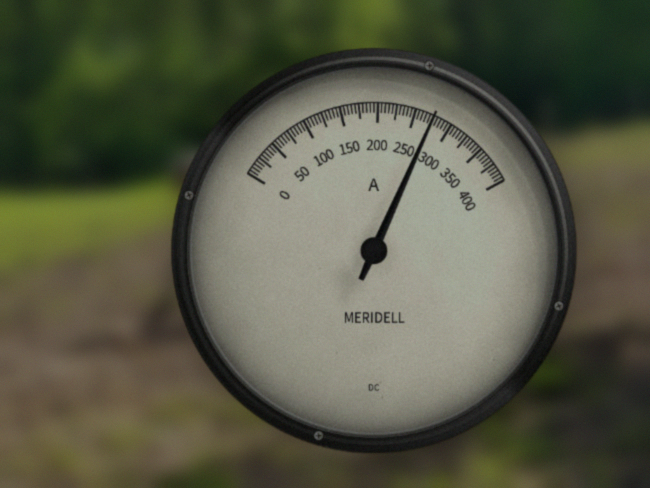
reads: 275A
